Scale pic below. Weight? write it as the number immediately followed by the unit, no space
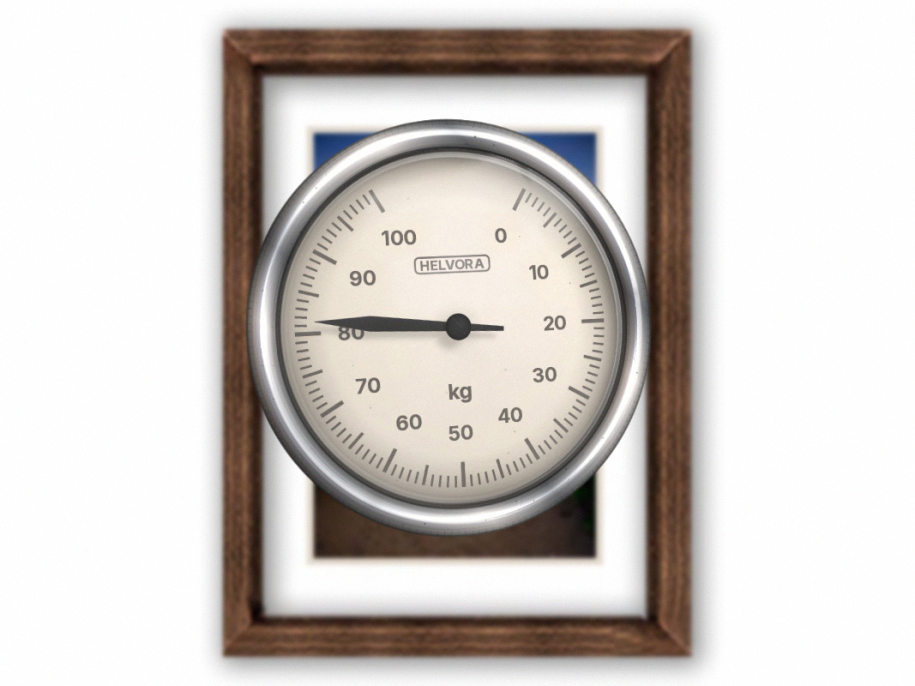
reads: 81.5kg
